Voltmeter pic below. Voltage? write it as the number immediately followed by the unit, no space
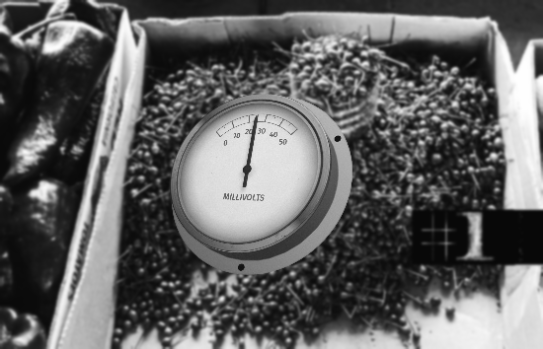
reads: 25mV
